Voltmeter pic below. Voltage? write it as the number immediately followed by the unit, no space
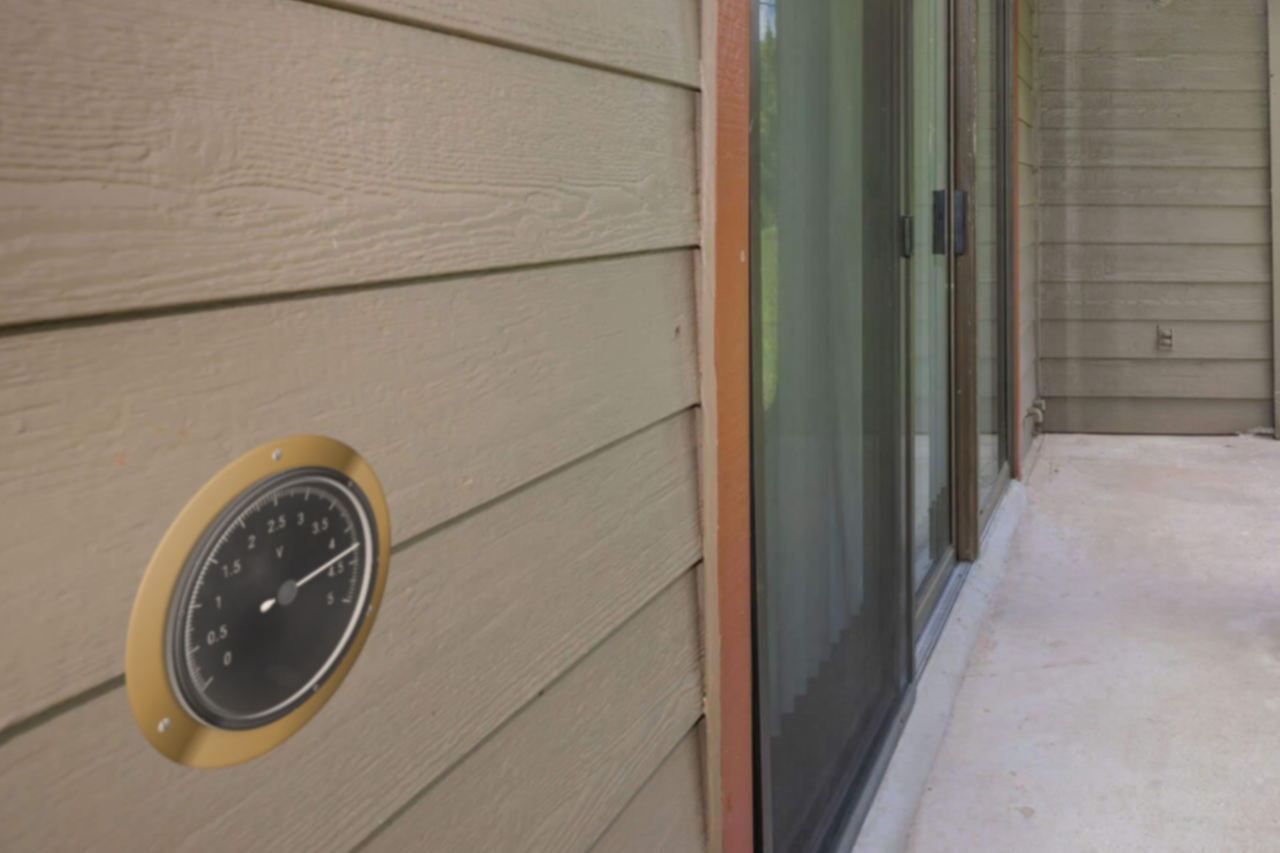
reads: 4.25V
